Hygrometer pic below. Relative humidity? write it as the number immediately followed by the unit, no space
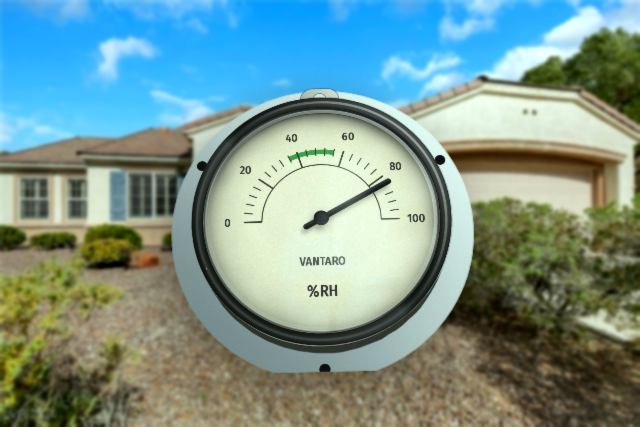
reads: 84%
